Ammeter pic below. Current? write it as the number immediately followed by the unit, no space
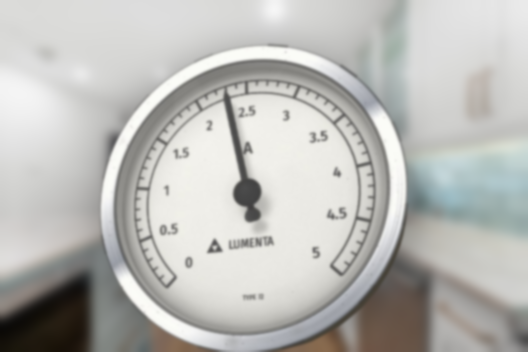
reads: 2.3A
